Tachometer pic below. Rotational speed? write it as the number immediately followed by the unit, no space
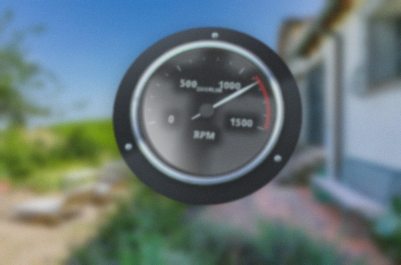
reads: 1150rpm
